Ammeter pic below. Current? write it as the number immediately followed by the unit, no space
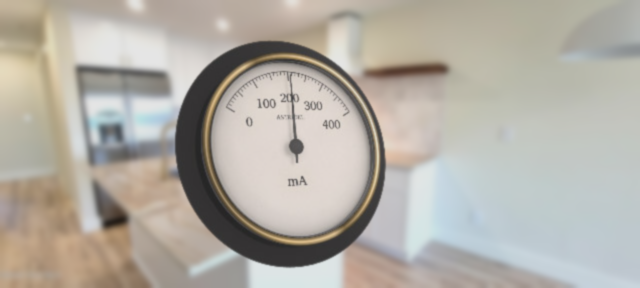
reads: 200mA
